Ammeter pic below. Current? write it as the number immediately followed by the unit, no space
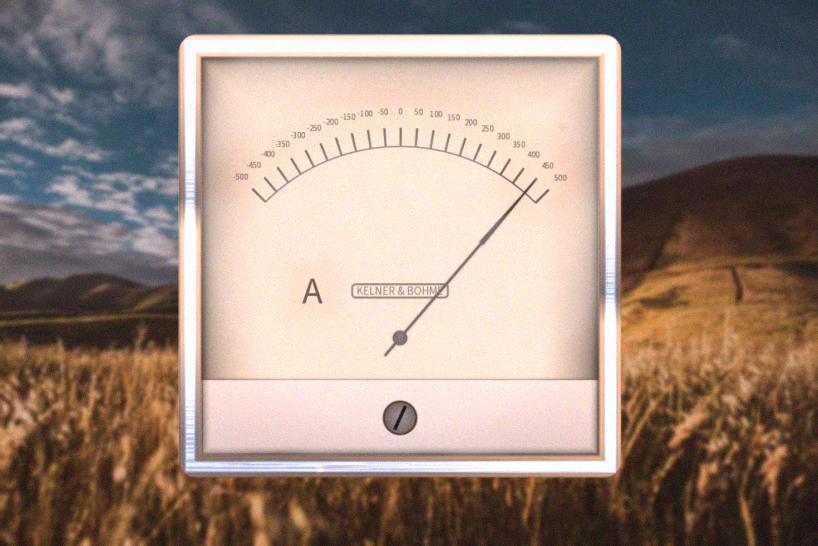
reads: 450A
